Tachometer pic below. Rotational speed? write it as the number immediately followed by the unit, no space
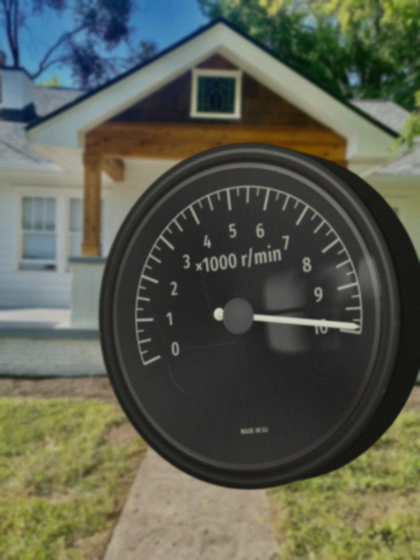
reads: 9875rpm
